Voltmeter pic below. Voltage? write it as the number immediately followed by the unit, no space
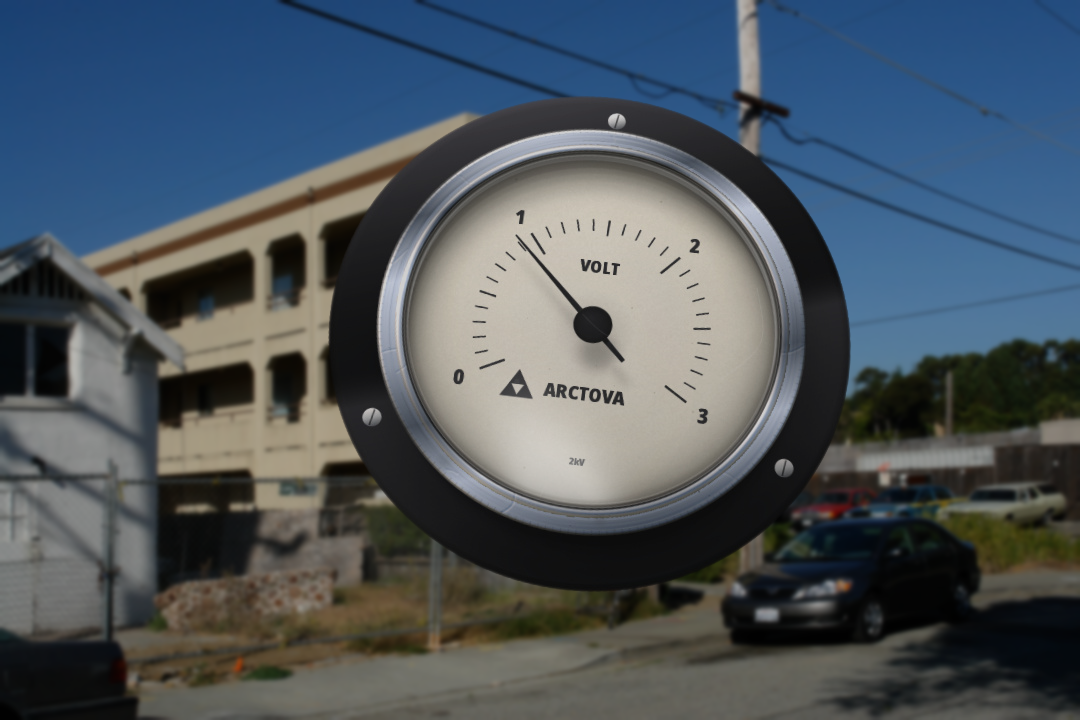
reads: 0.9V
